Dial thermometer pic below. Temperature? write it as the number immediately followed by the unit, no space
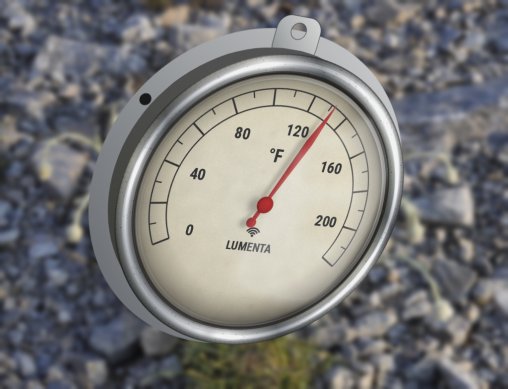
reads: 130°F
